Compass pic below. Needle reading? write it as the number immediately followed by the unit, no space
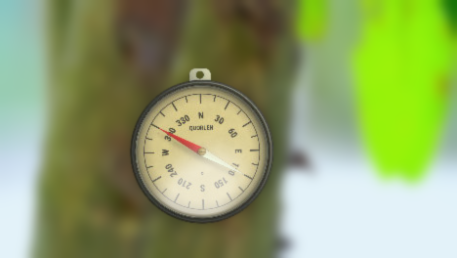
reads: 300°
